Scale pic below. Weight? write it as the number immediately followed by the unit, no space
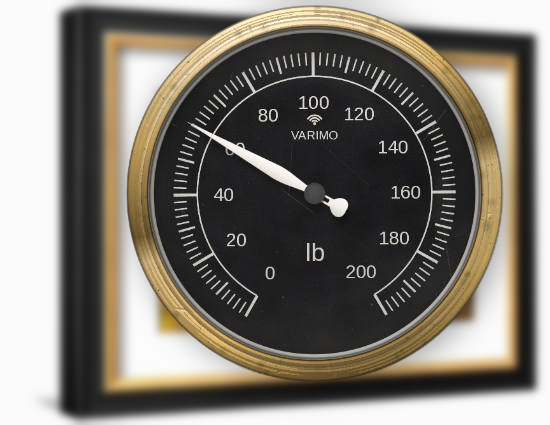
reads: 60lb
